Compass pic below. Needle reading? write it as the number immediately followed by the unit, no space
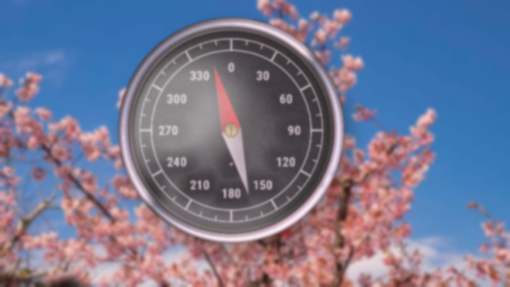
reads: 345°
